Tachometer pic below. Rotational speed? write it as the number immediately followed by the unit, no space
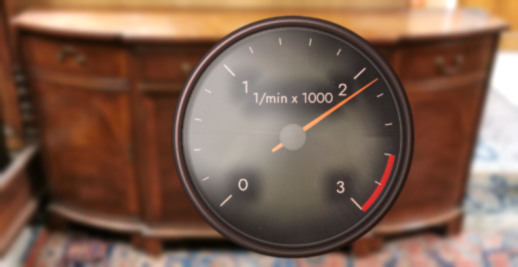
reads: 2100rpm
